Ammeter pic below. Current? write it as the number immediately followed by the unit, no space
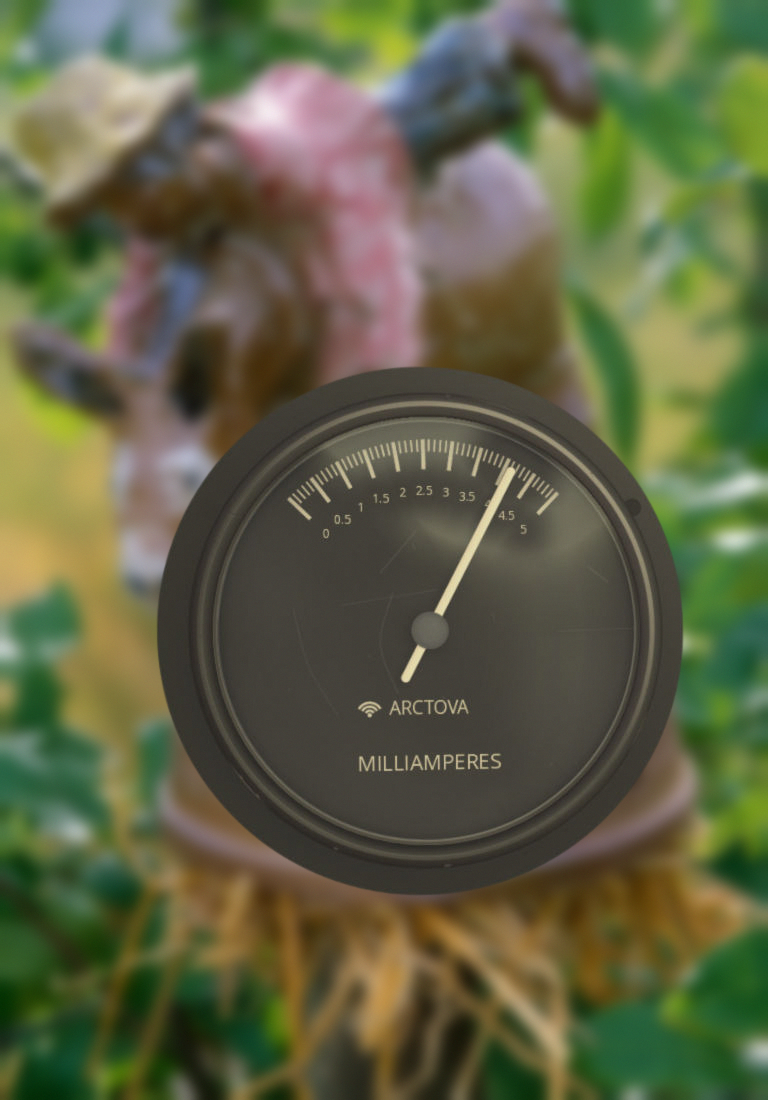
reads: 4.1mA
